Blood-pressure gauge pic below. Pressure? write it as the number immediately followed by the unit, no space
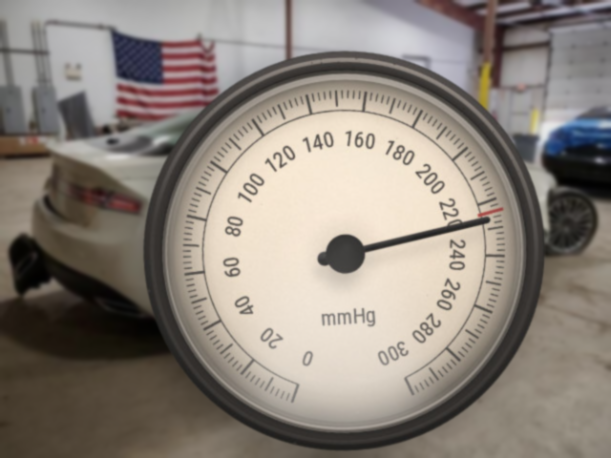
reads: 226mmHg
